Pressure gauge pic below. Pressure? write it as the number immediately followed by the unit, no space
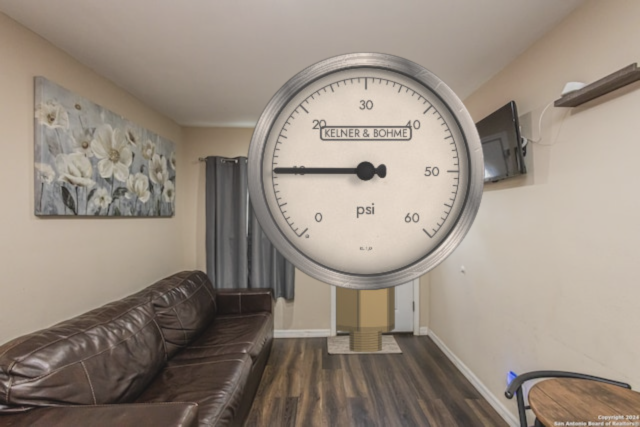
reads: 10psi
